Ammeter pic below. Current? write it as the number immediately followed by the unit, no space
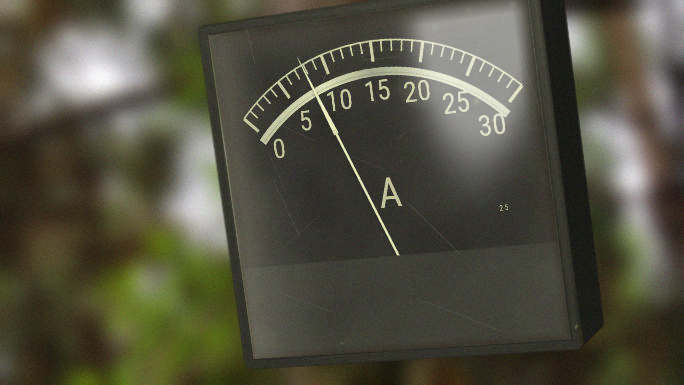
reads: 8A
